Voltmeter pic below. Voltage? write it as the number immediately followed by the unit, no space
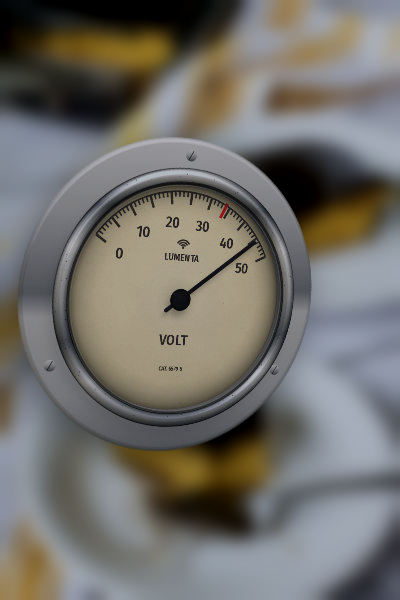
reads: 45V
